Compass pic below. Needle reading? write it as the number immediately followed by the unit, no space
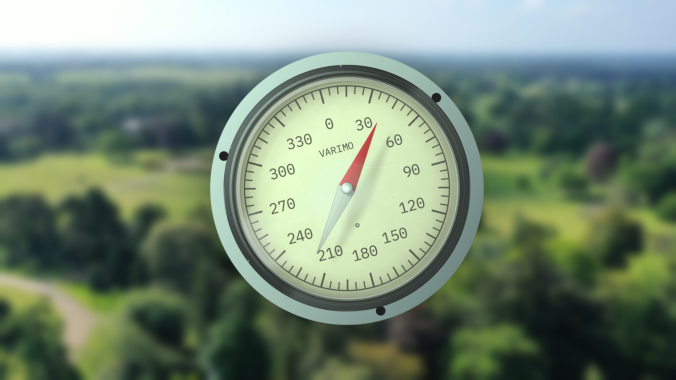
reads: 40°
